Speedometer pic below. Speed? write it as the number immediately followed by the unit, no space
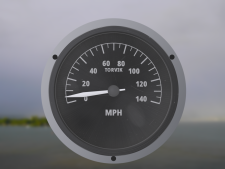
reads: 5mph
